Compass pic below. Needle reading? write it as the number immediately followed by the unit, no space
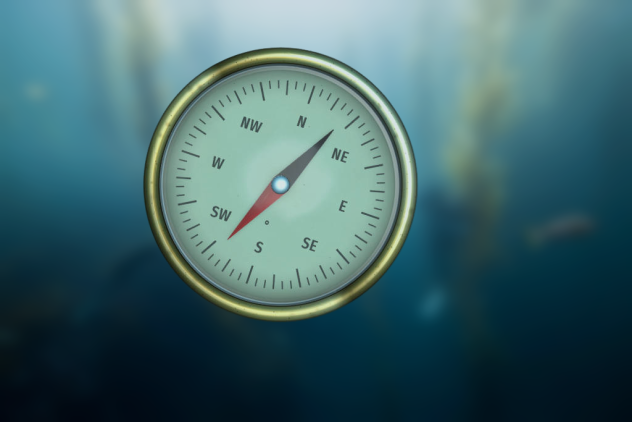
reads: 205°
